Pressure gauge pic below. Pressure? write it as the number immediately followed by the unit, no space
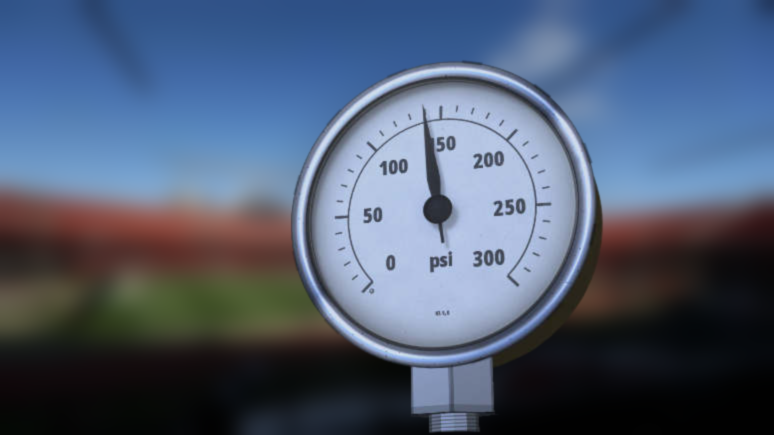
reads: 140psi
